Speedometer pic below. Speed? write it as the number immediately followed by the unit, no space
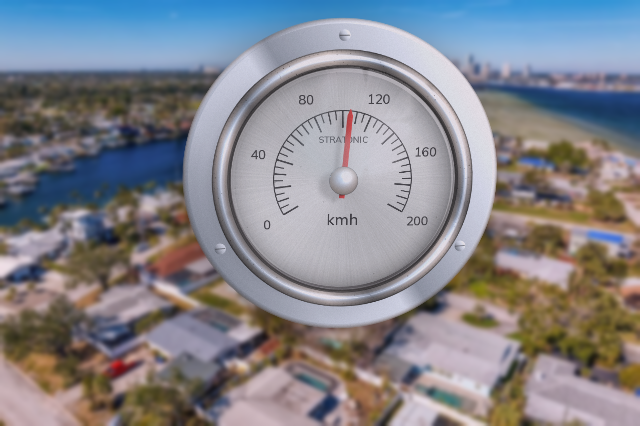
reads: 105km/h
